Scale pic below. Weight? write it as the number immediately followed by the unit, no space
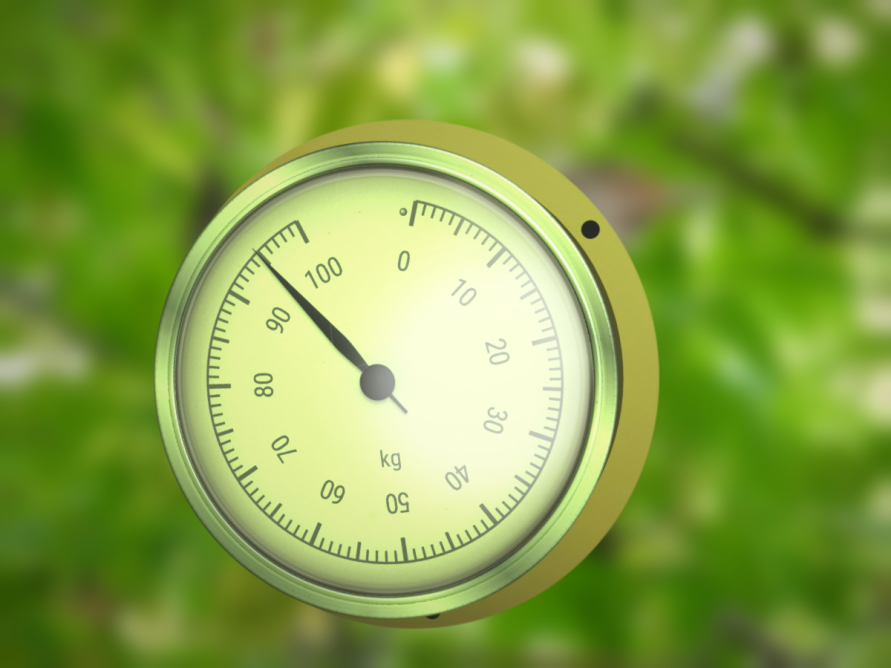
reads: 95kg
